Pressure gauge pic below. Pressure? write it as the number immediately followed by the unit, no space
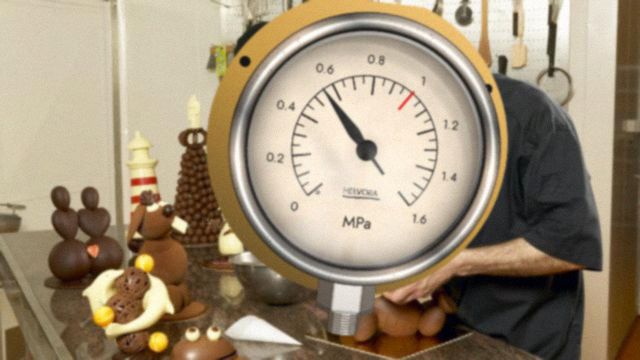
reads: 0.55MPa
